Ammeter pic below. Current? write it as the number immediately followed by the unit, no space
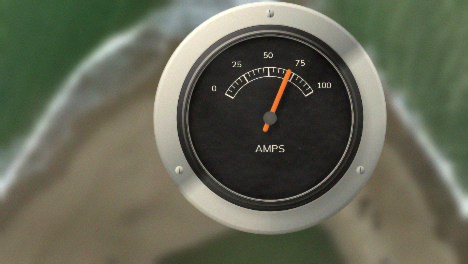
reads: 70A
